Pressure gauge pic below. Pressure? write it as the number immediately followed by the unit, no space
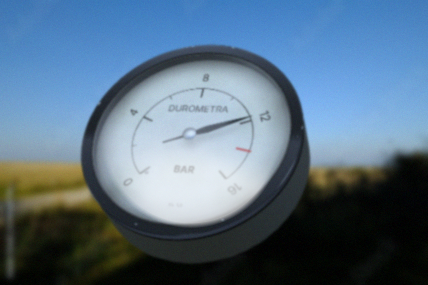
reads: 12bar
